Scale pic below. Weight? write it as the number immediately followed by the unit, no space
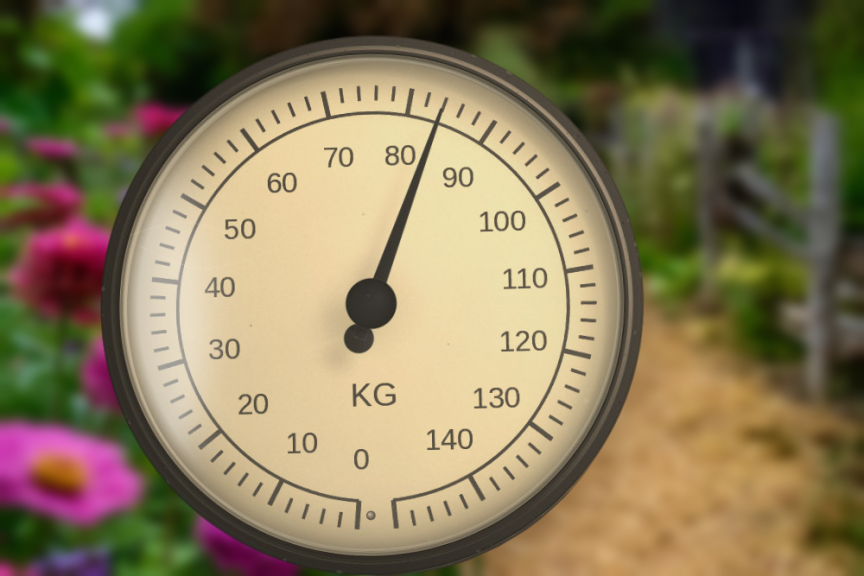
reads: 84kg
